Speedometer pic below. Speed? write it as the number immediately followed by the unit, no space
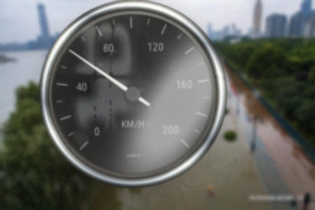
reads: 60km/h
